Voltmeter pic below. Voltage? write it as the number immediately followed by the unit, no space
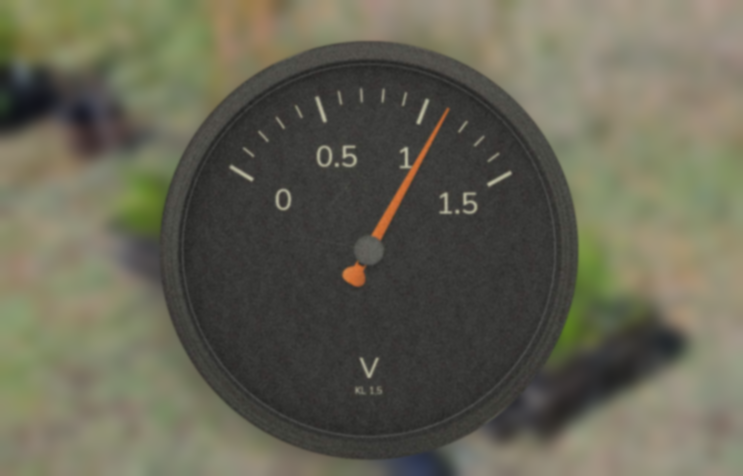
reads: 1.1V
